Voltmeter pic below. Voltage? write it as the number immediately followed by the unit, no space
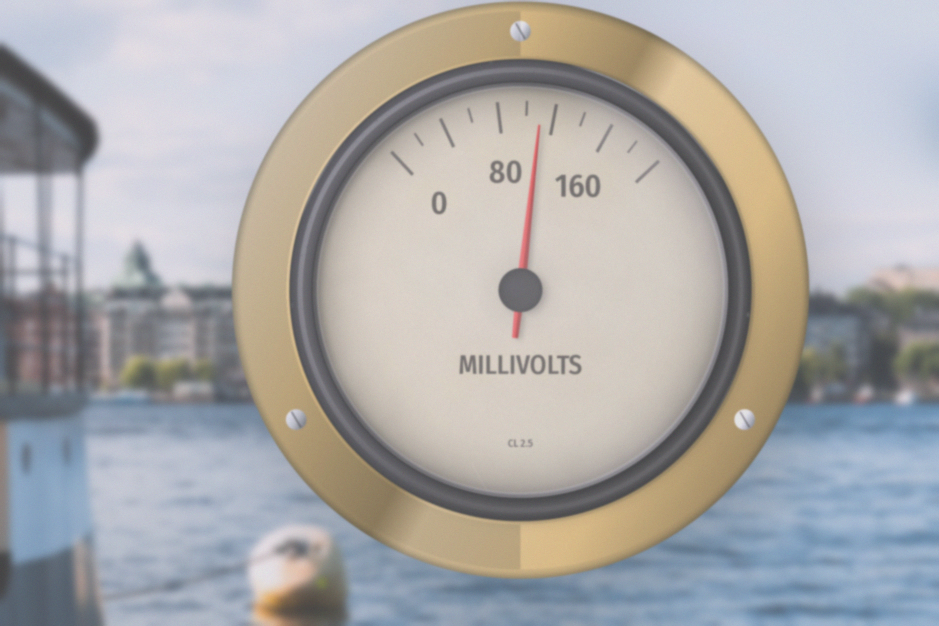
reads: 110mV
